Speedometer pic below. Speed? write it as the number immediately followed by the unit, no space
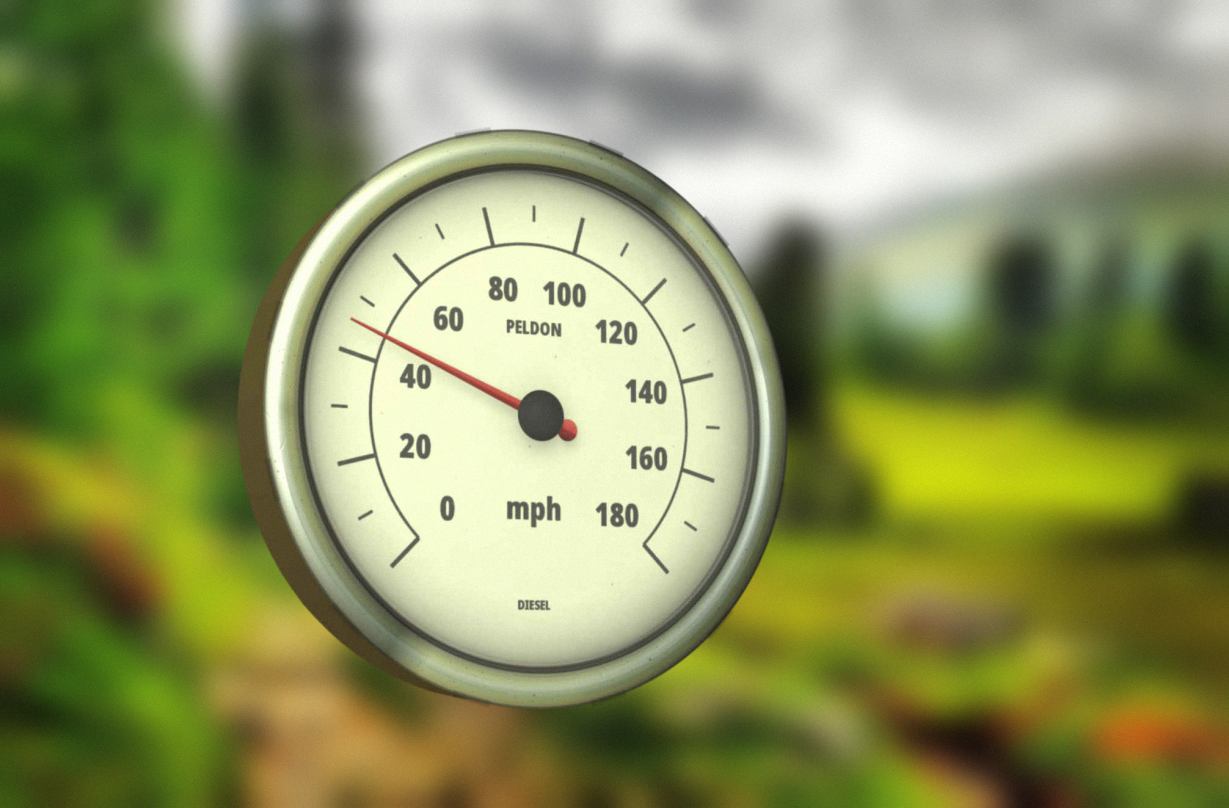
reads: 45mph
